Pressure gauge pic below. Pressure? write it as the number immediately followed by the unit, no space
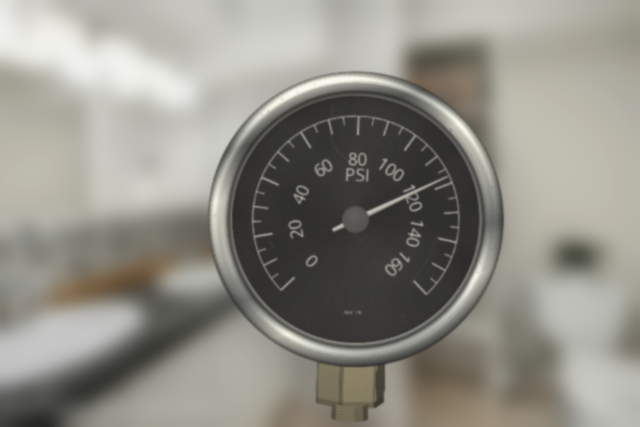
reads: 117.5psi
